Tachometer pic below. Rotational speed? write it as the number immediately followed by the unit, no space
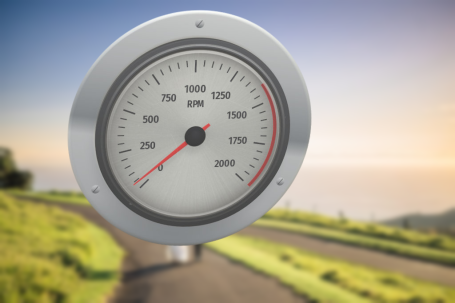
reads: 50rpm
